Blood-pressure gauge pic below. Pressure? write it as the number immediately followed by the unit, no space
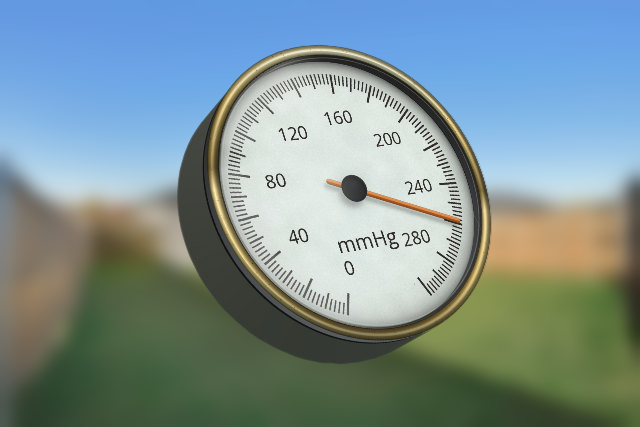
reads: 260mmHg
